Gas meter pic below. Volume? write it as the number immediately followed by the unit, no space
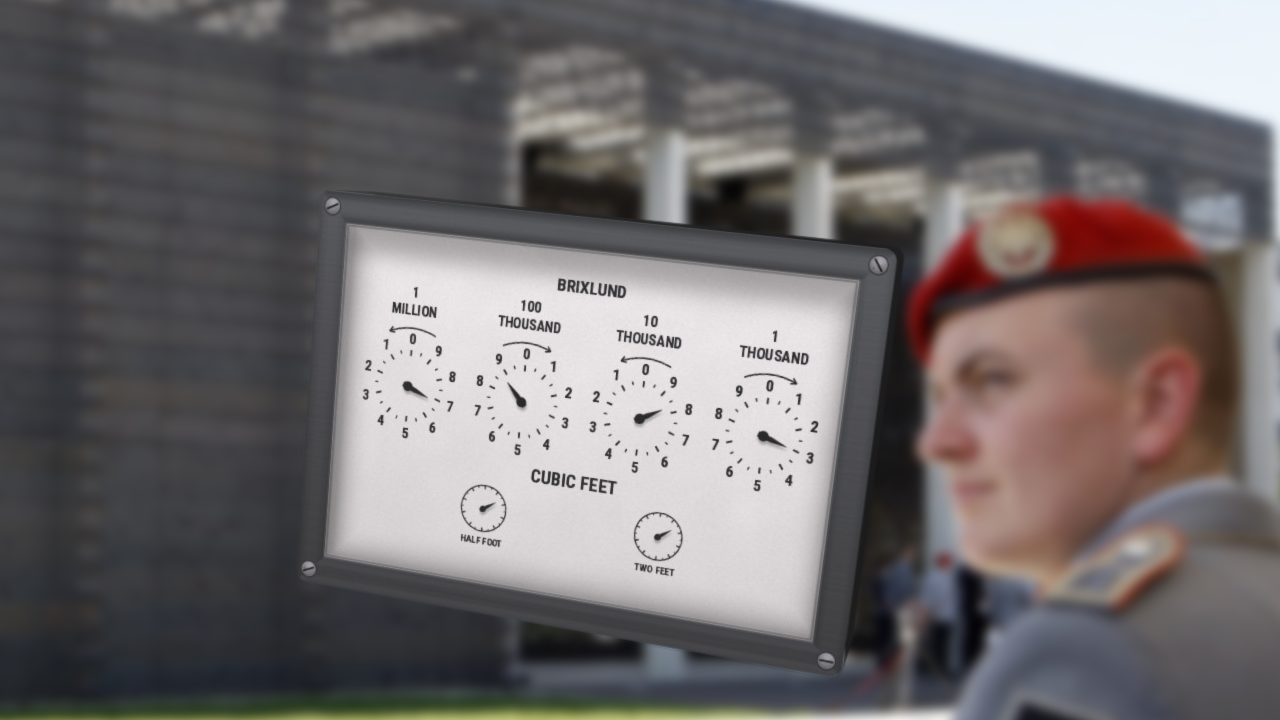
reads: 688300ft³
